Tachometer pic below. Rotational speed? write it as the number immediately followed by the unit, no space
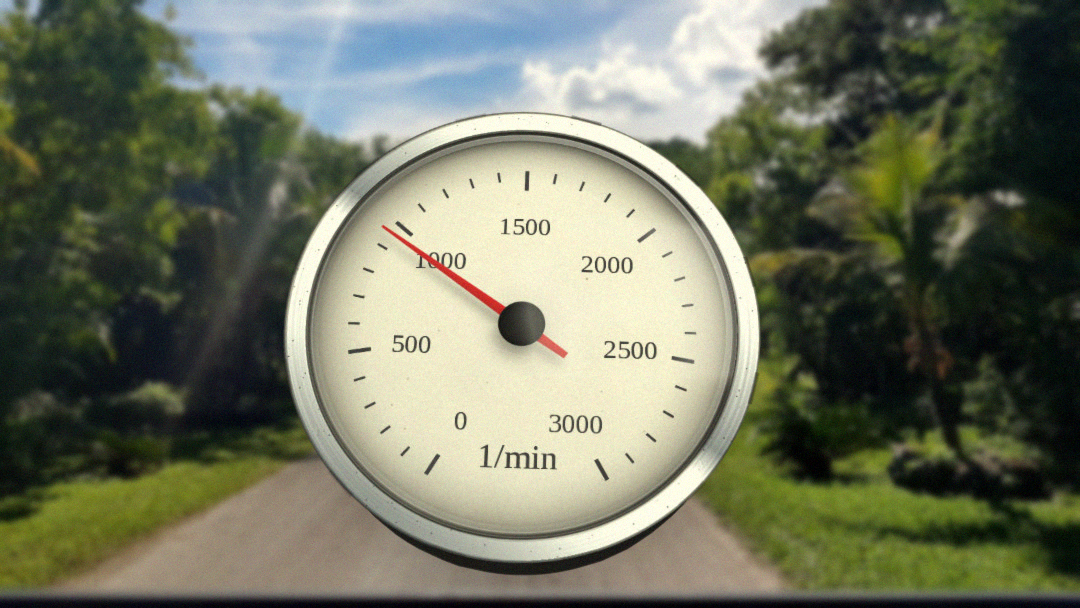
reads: 950rpm
